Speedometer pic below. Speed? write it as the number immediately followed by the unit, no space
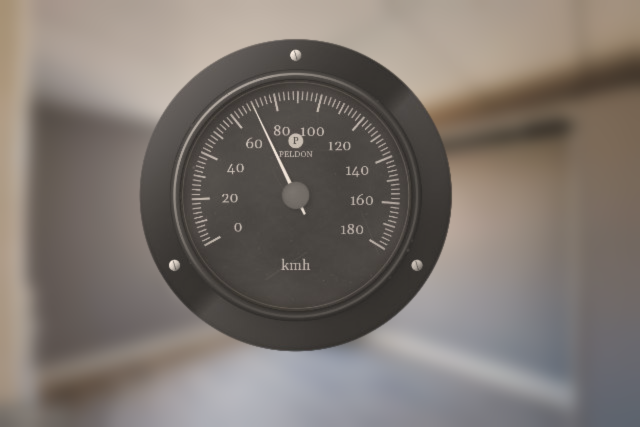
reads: 70km/h
